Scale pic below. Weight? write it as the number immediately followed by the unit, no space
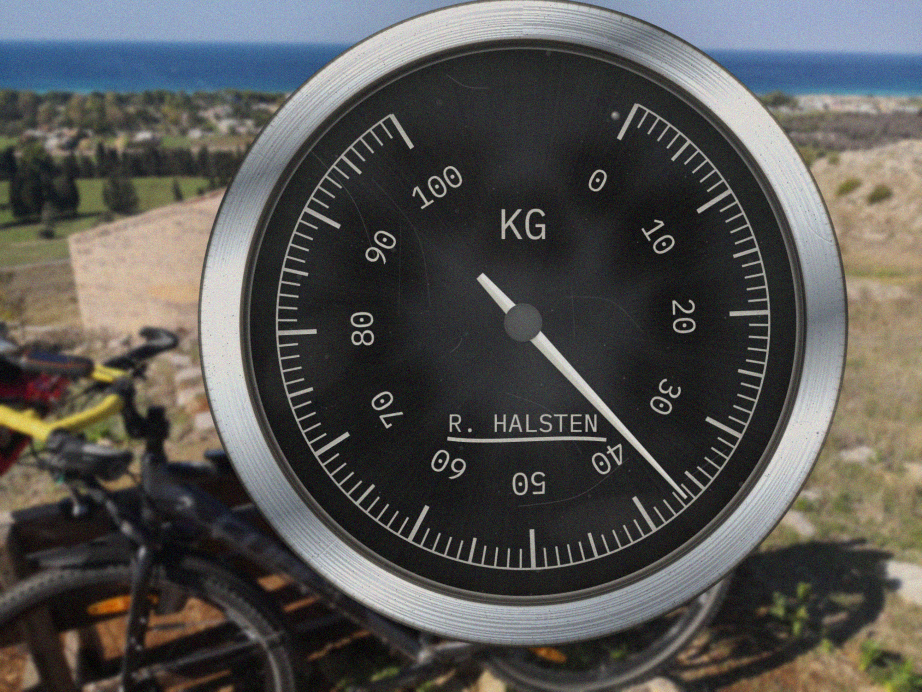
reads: 36.5kg
